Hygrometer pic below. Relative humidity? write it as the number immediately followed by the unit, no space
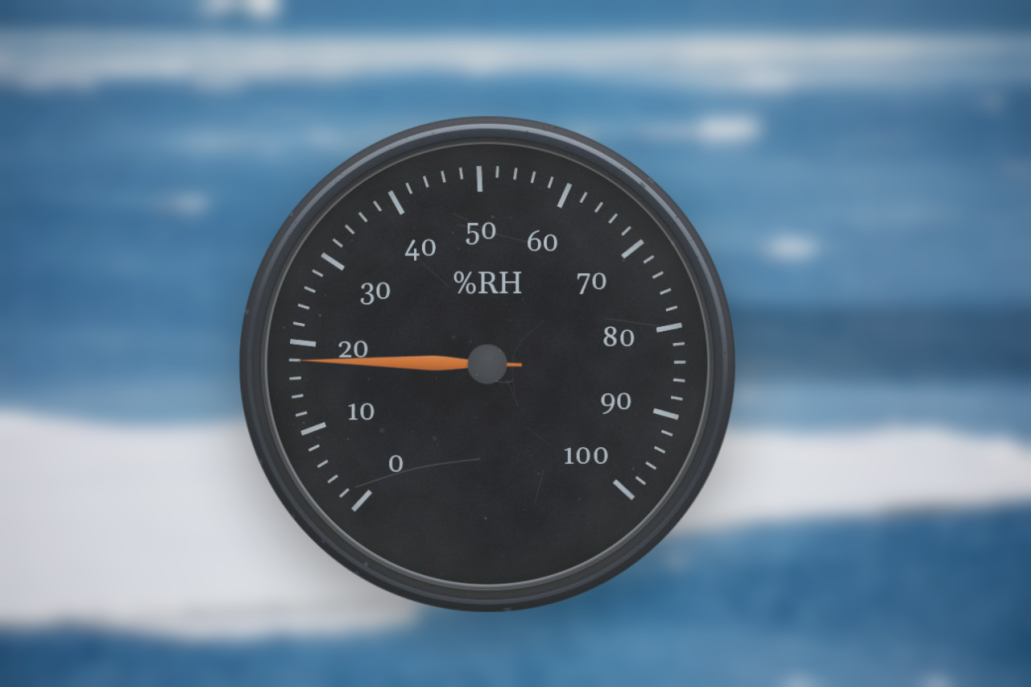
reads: 18%
